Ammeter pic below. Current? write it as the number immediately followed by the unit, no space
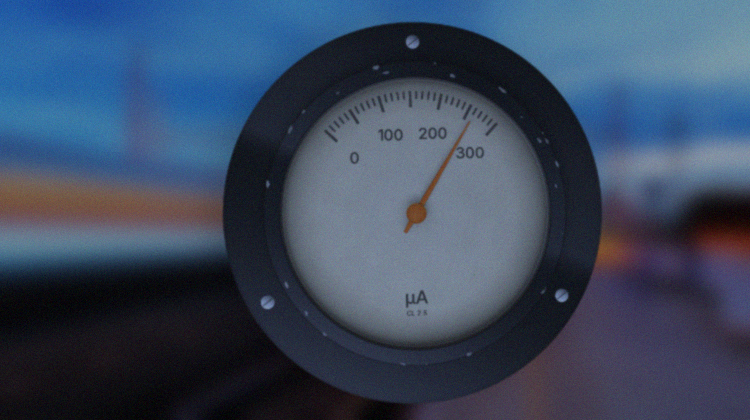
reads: 260µA
